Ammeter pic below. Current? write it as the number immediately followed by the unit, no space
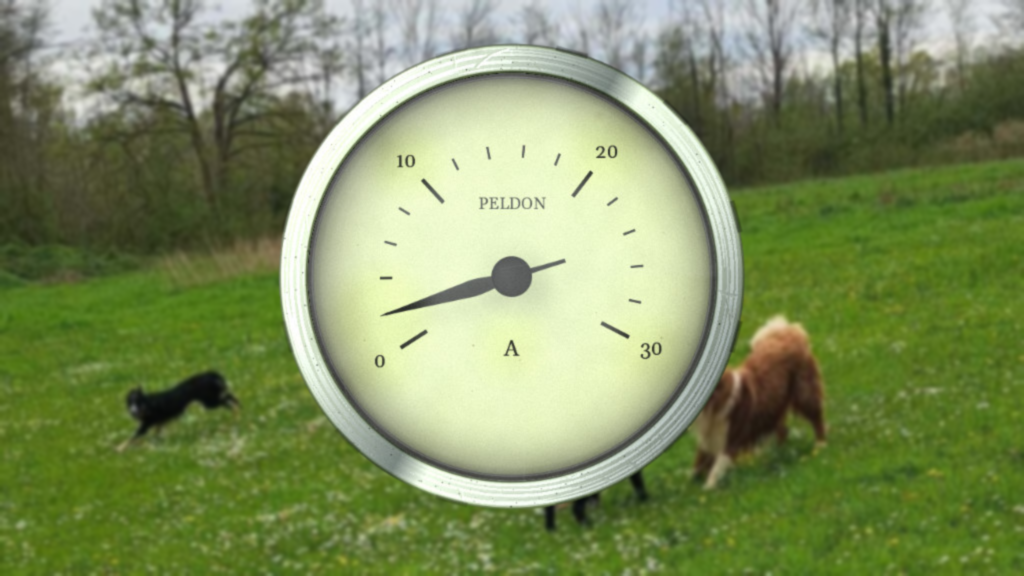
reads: 2A
